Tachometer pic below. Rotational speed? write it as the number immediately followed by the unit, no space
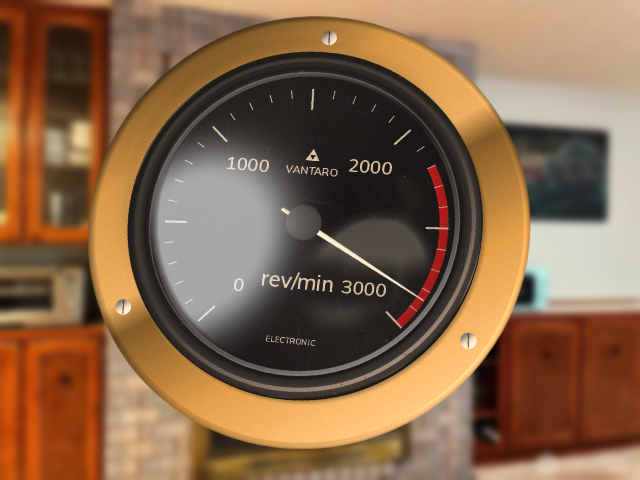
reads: 2850rpm
